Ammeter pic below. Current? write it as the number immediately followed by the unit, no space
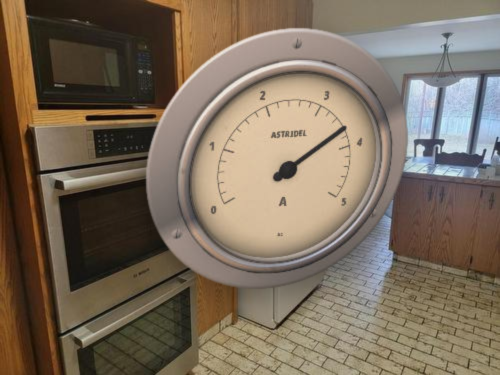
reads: 3.6A
